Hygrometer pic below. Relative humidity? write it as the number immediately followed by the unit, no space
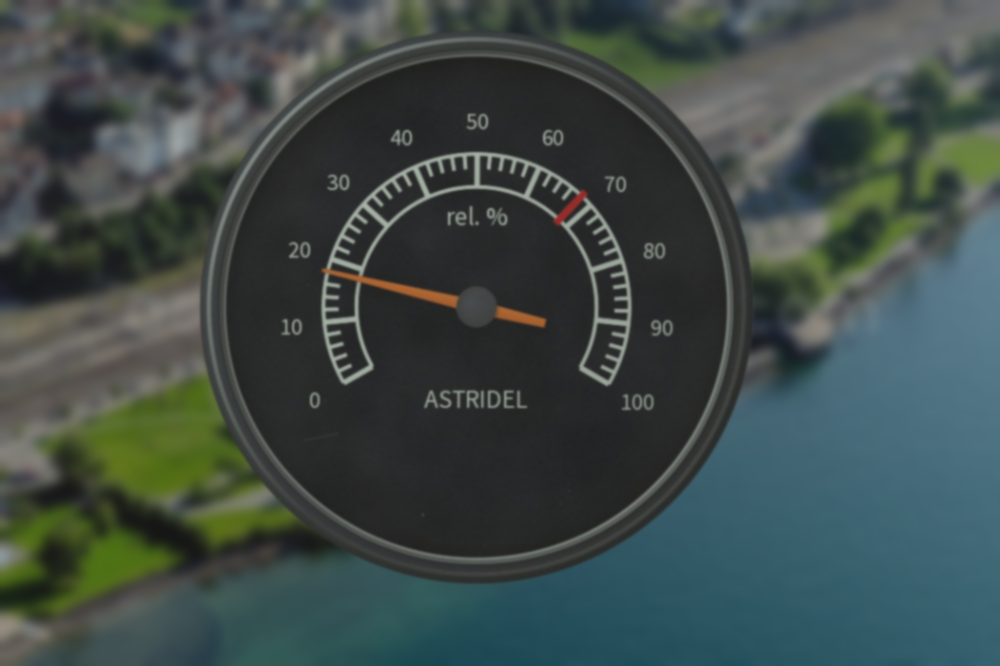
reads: 18%
